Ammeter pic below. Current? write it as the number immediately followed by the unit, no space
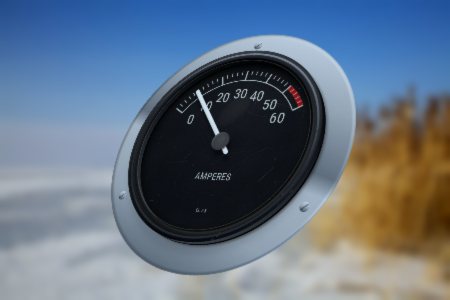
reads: 10A
